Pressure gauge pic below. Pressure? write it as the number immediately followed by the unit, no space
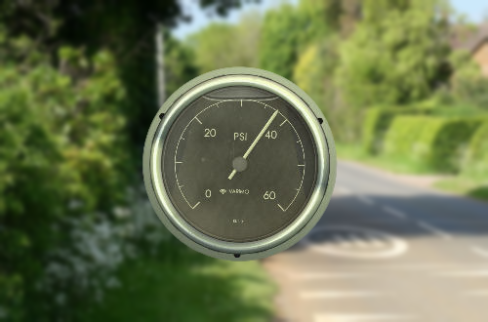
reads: 37.5psi
